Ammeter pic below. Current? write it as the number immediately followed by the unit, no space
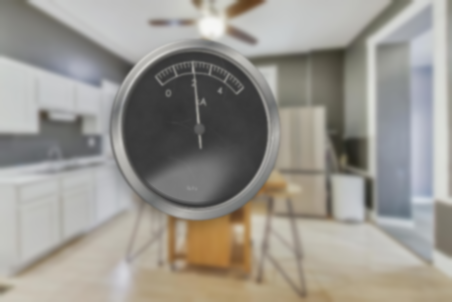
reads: 2kA
